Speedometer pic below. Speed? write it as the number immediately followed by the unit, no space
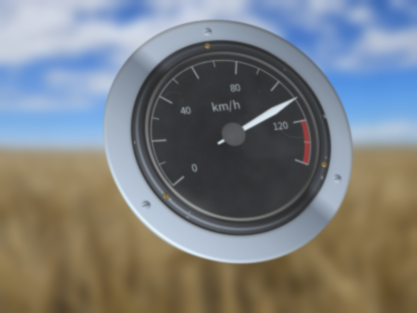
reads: 110km/h
